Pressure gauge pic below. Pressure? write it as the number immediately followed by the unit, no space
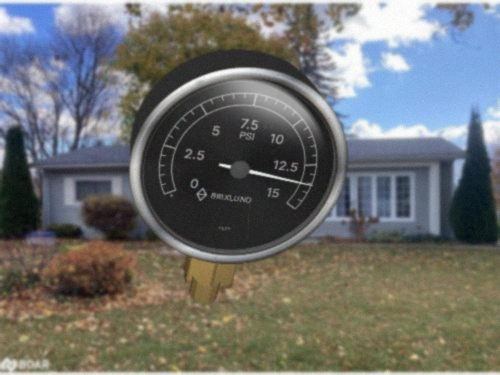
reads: 13.5psi
